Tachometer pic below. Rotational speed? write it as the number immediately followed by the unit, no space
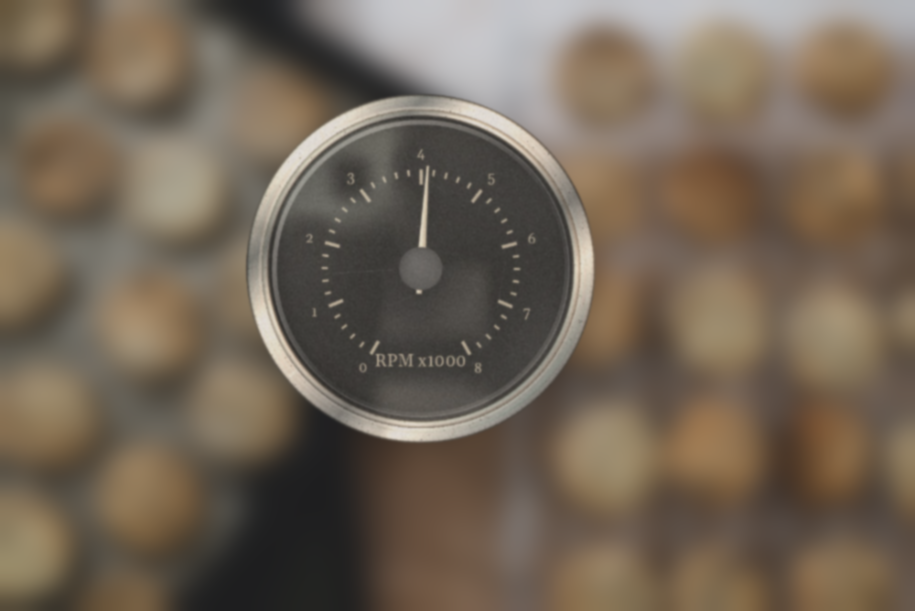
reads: 4100rpm
